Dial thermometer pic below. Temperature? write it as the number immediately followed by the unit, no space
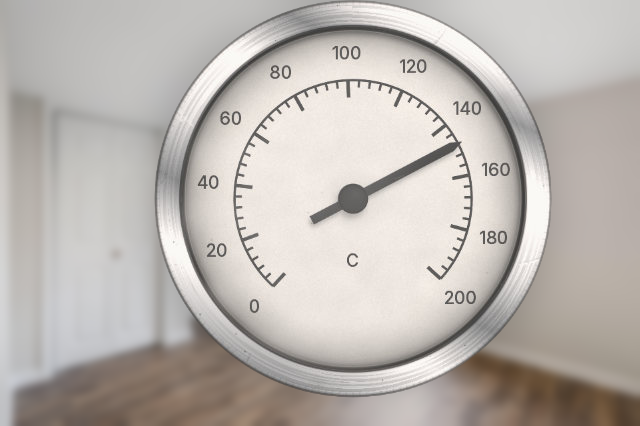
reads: 148°C
